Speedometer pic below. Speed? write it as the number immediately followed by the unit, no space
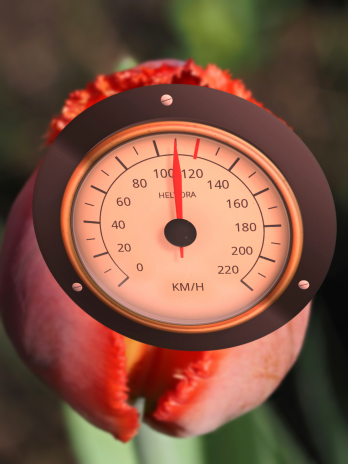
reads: 110km/h
